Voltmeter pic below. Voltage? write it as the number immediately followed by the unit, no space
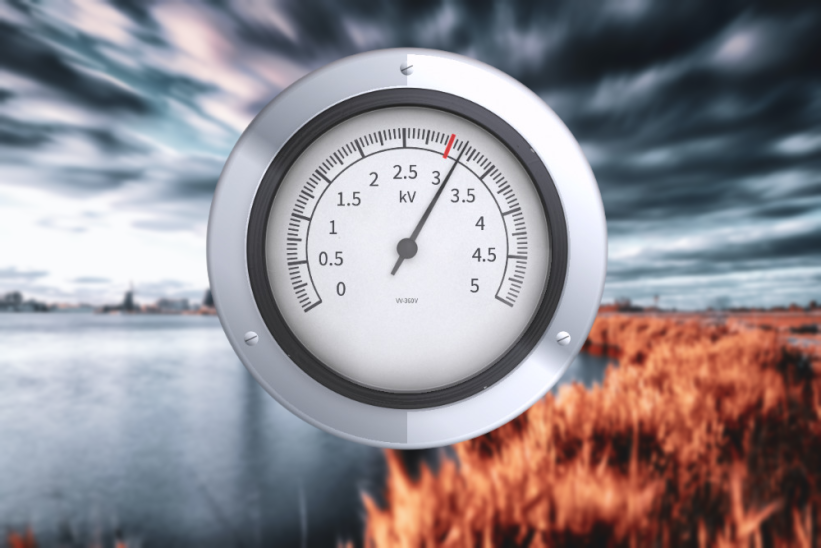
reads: 3.15kV
